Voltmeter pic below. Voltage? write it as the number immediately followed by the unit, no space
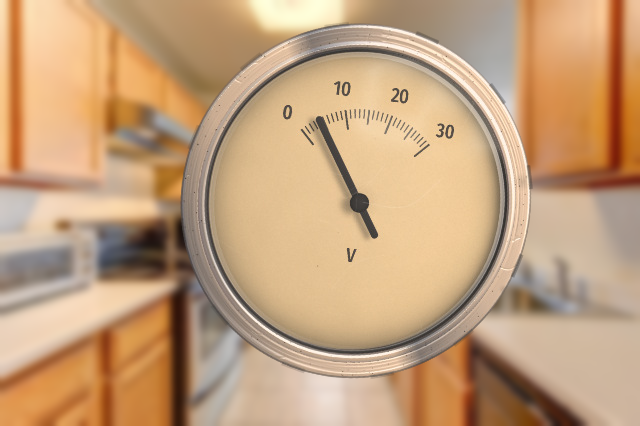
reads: 4V
